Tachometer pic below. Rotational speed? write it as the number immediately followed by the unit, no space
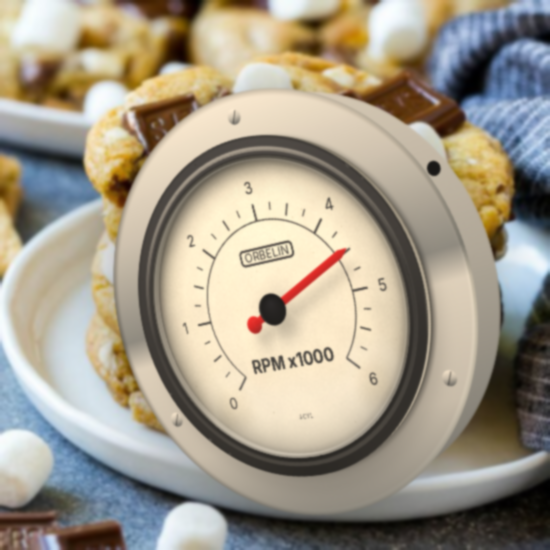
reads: 4500rpm
